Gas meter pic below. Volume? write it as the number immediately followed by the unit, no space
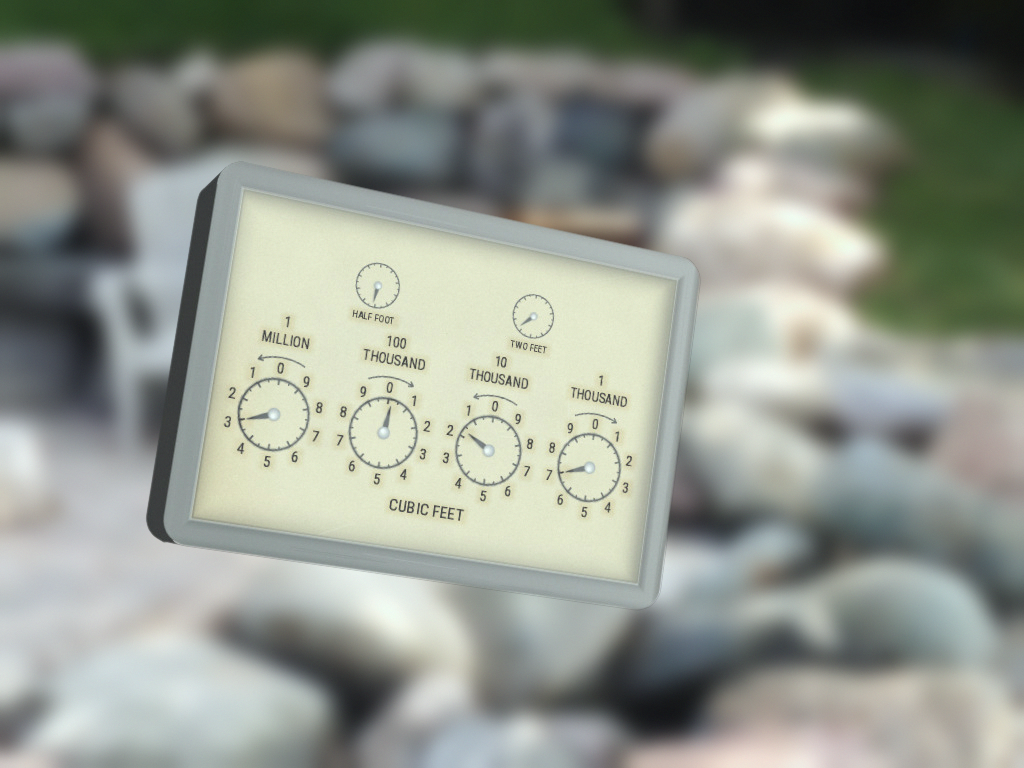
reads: 301700ft³
